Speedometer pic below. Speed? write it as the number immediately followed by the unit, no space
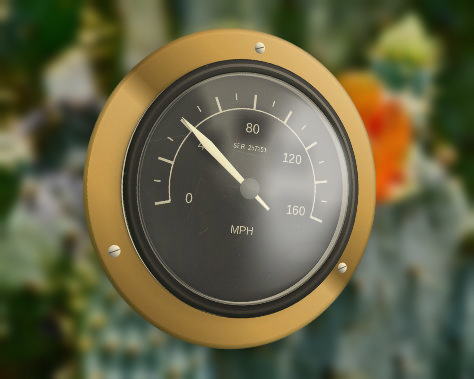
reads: 40mph
